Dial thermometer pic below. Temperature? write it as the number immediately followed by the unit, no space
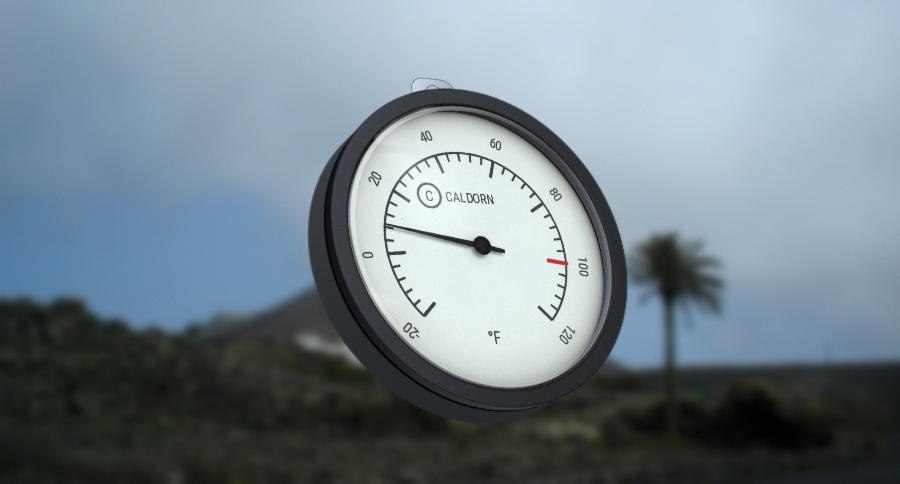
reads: 8°F
